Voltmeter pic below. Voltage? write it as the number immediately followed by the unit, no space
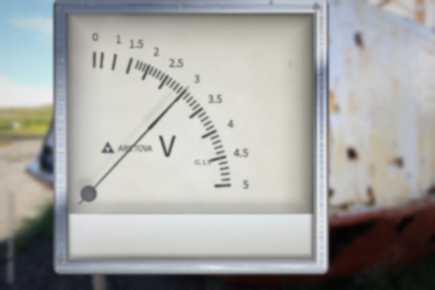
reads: 3V
